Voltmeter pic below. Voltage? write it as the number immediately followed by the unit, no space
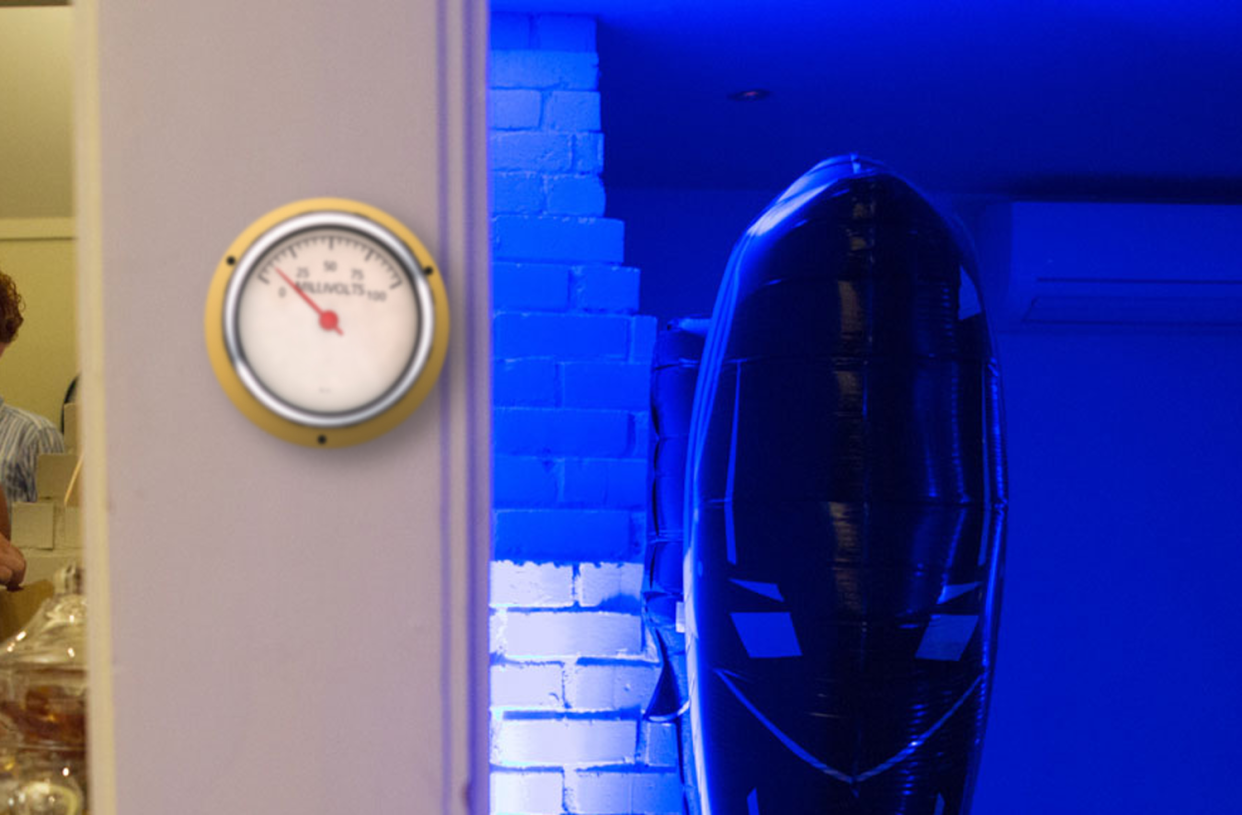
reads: 10mV
